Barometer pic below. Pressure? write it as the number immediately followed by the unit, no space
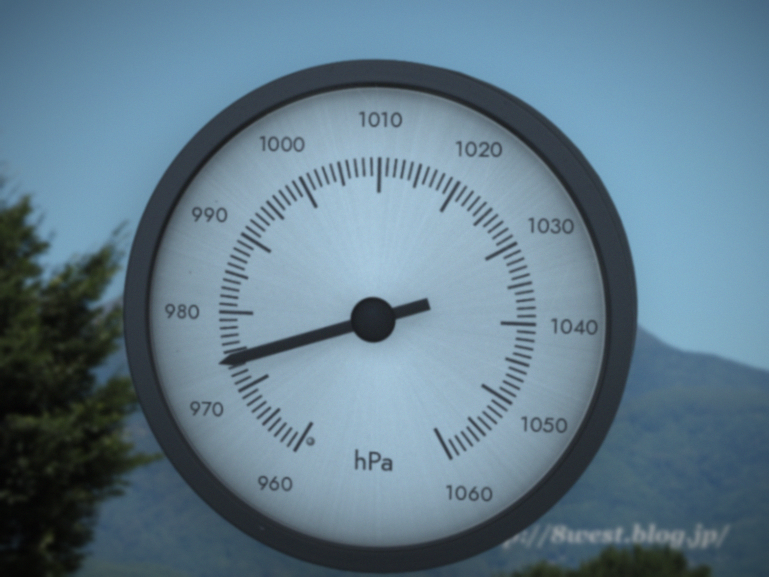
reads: 974hPa
